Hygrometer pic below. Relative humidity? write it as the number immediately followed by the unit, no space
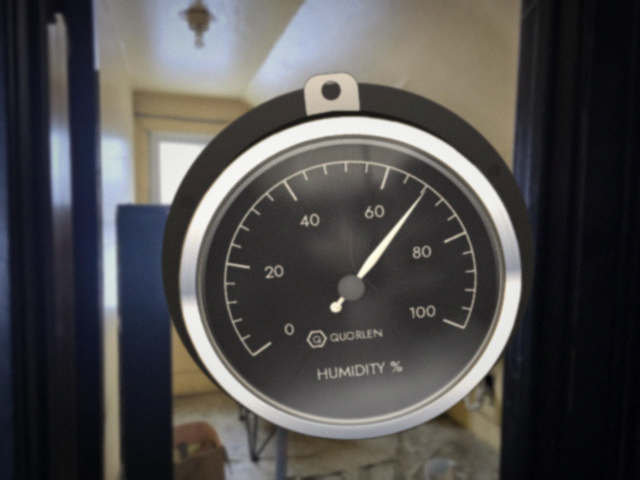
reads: 68%
